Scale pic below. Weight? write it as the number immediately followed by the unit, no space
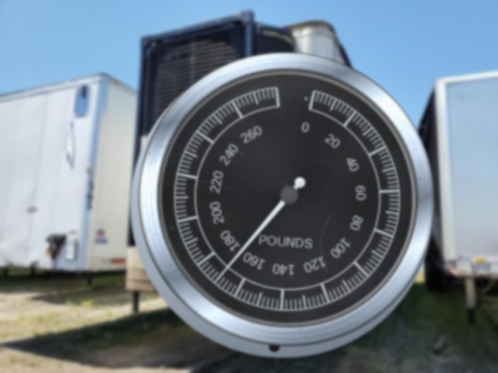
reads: 170lb
